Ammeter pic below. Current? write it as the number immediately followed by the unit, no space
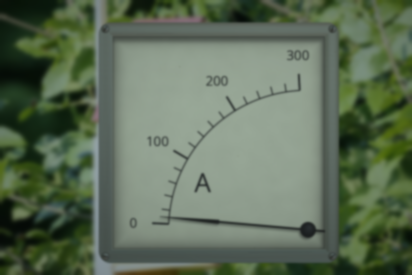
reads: 10A
